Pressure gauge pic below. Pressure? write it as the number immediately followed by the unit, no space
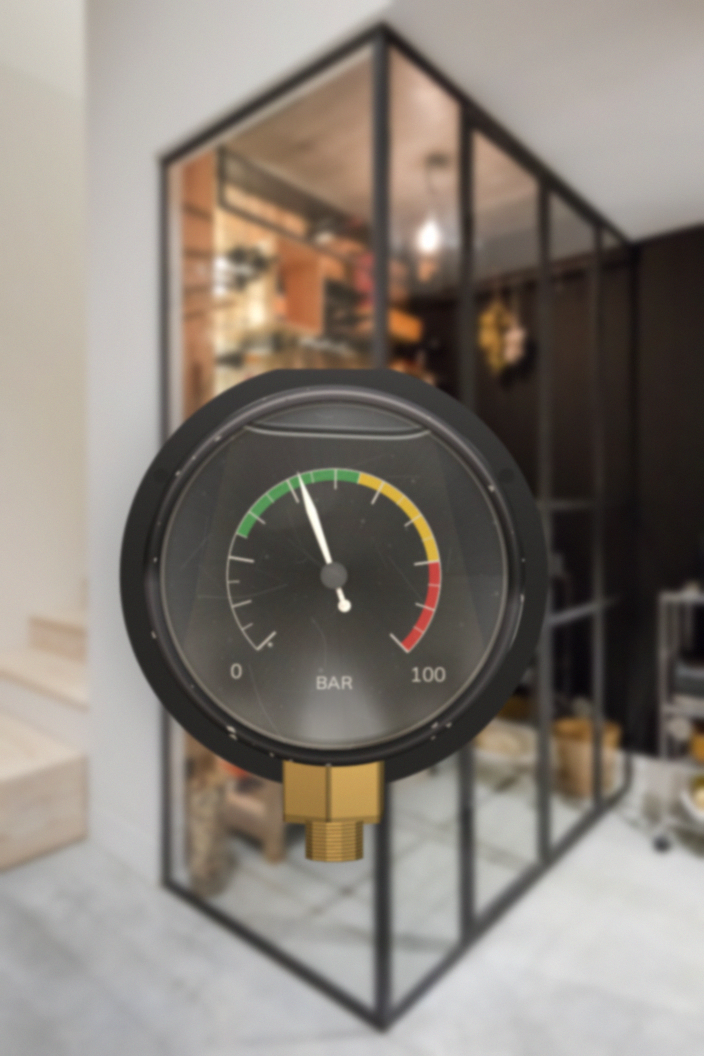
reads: 42.5bar
